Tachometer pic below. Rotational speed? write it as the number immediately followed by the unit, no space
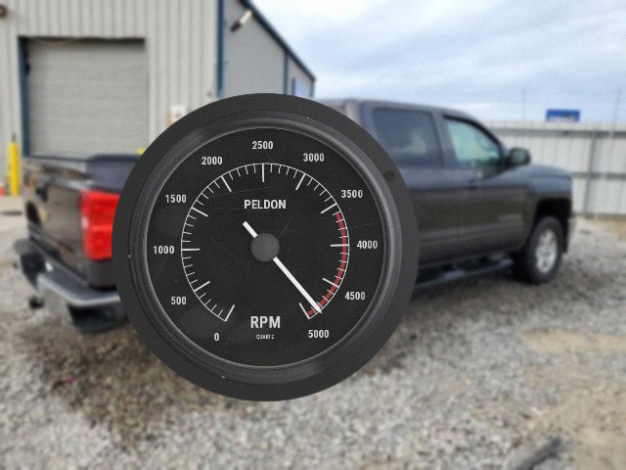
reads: 4850rpm
